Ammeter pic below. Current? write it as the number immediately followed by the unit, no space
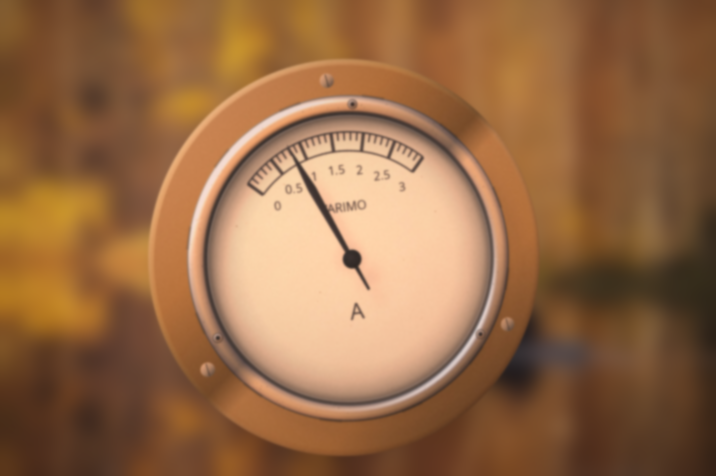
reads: 0.8A
